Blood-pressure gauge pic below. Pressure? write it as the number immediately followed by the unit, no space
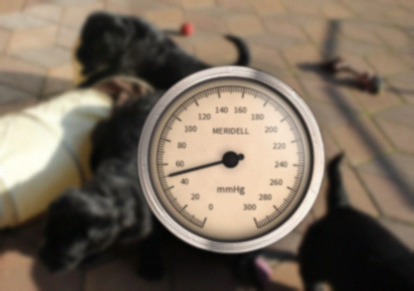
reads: 50mmHg
